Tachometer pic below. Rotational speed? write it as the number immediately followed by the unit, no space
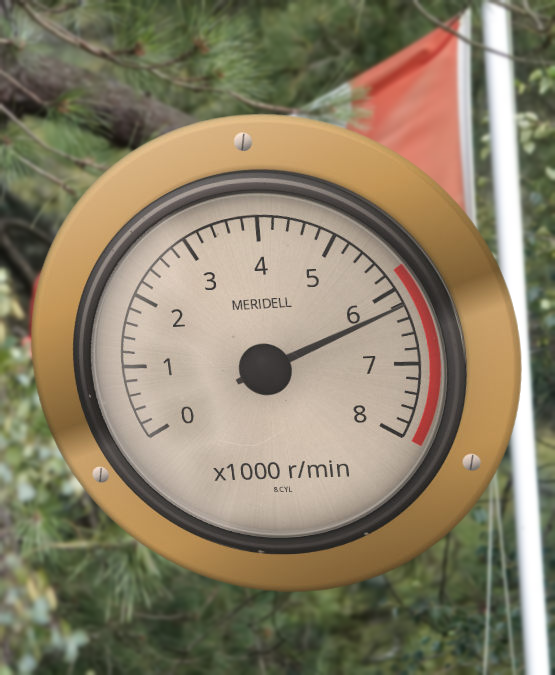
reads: 6200rpm
